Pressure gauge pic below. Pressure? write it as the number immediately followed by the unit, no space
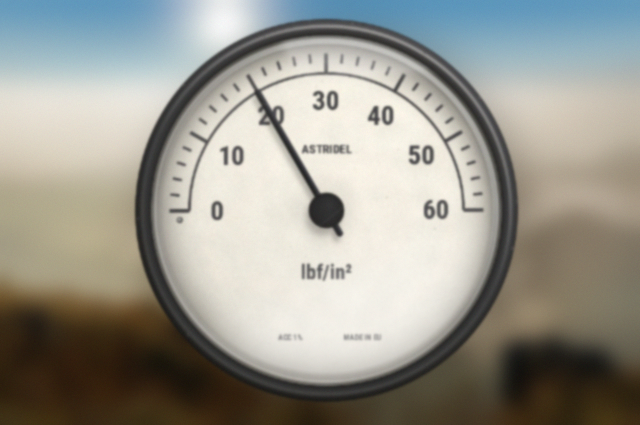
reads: 20psi
